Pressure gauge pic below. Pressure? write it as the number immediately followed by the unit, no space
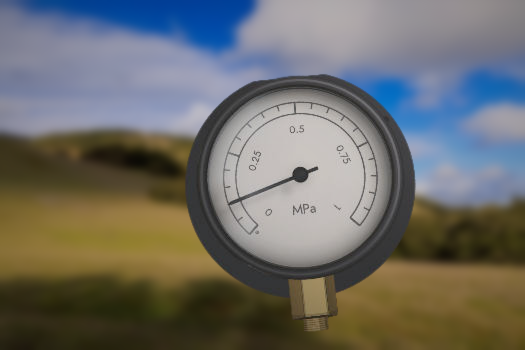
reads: 0.1MPa
